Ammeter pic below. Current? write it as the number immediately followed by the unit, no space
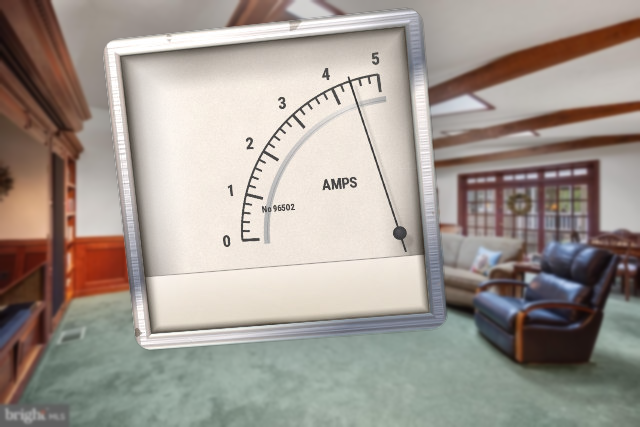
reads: 4.4A
